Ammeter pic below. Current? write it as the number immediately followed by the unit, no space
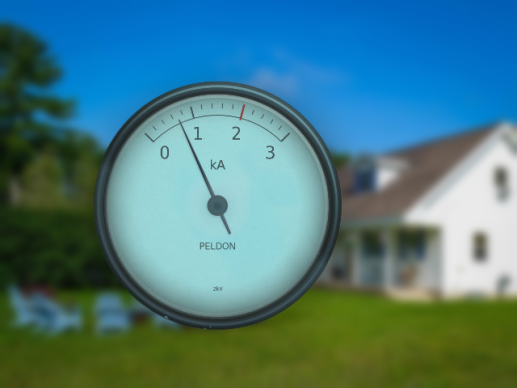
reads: 0.7kA
